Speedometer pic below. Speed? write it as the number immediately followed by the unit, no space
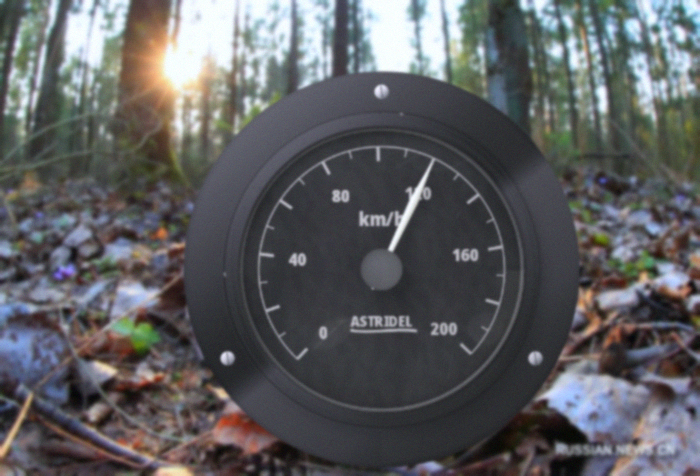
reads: 120km/h
